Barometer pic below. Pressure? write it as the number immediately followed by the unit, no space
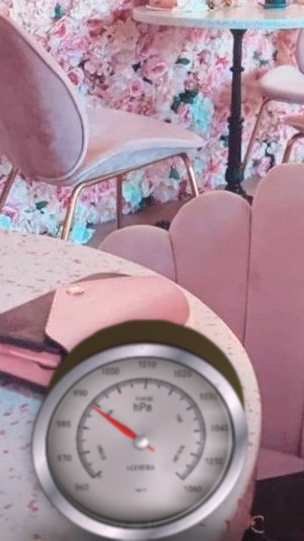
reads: 990hPa
